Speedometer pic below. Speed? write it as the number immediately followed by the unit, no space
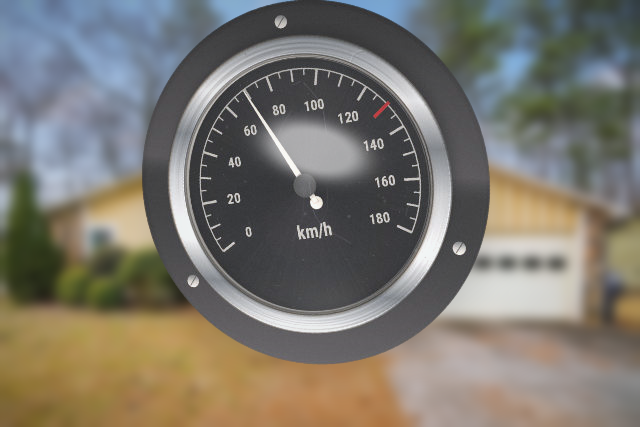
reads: 70km/h
